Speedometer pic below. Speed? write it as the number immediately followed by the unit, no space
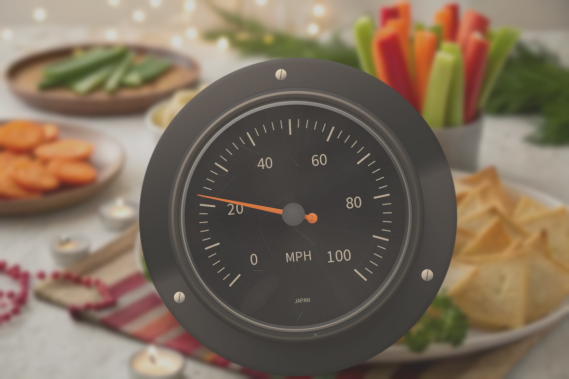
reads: 22mph
